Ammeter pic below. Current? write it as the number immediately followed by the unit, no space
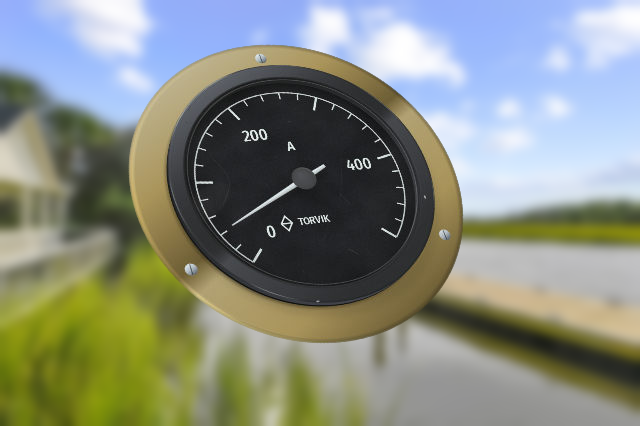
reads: 40A
